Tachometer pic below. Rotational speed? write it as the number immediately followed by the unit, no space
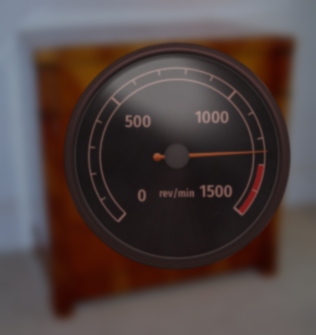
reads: 1250rpm
